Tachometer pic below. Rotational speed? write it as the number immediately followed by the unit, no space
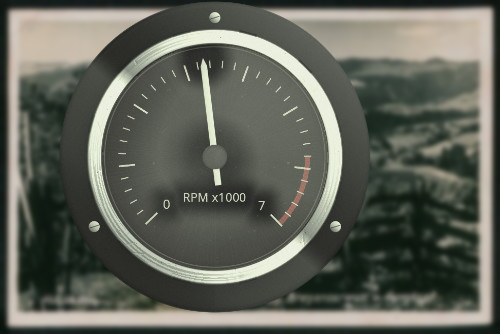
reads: 3300rpm
